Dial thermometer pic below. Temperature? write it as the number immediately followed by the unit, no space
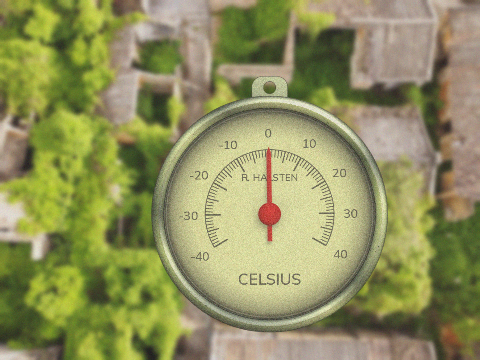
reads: 0°C
